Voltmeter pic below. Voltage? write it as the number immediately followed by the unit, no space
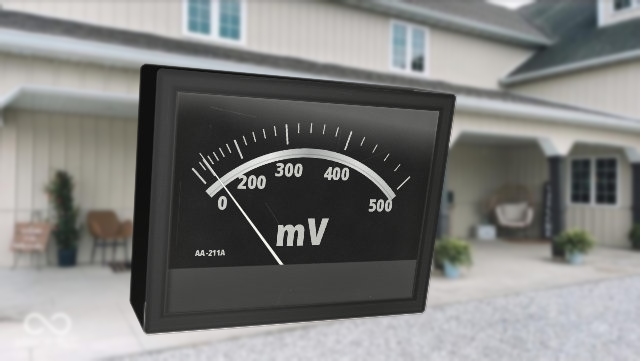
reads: 100mV
